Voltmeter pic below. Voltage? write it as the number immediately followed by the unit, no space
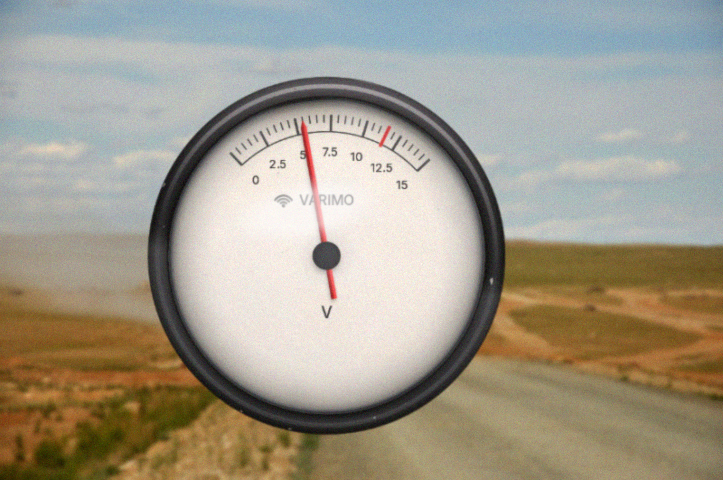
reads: 5.5V
